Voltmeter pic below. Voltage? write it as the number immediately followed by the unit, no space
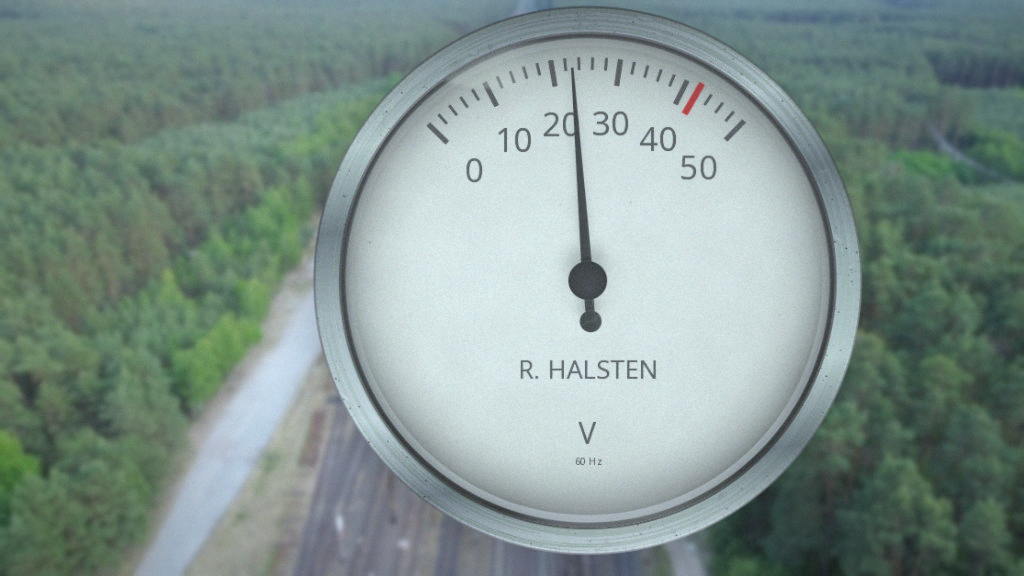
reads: 23V
